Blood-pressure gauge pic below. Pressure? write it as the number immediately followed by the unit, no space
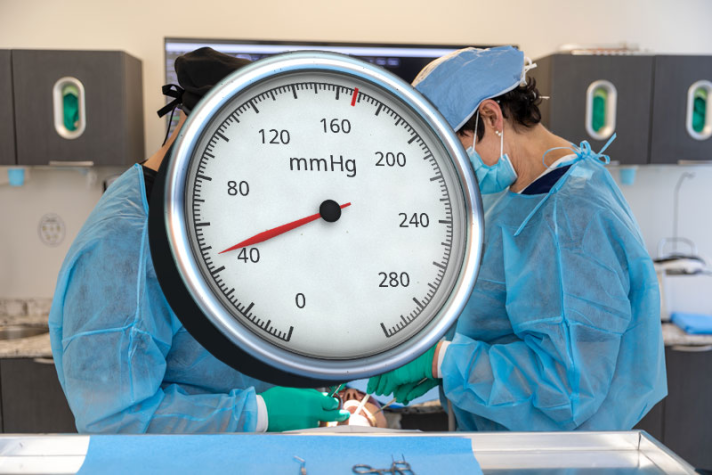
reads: 46mmHg
